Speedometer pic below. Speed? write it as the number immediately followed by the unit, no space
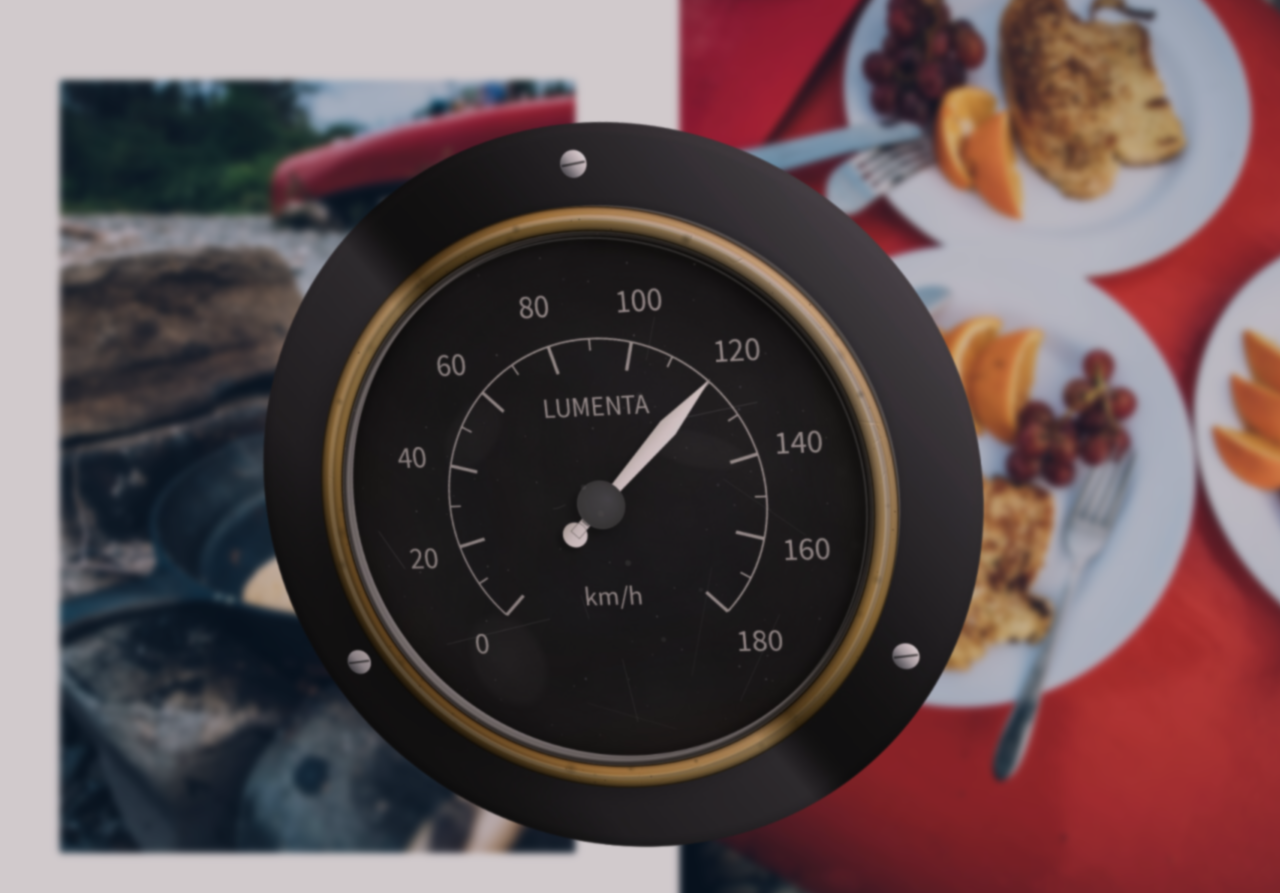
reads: 120km/h
